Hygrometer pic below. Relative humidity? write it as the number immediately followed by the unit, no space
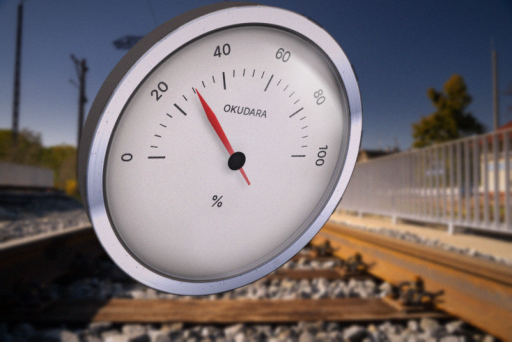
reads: 28%
